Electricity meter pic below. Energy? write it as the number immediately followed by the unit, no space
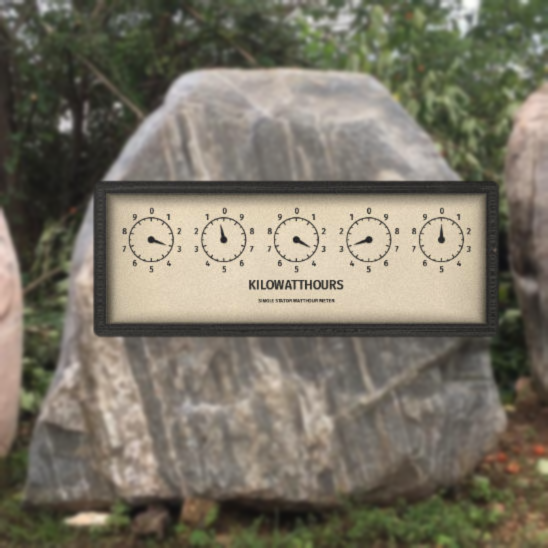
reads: 30330kWh
